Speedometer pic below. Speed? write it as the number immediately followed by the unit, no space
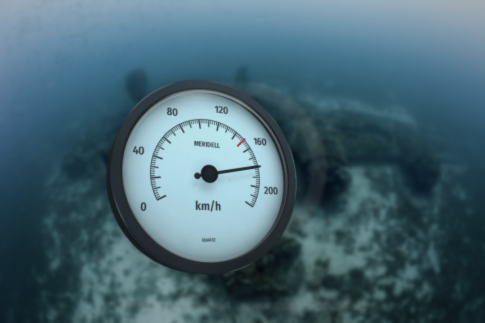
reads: 180km/h
